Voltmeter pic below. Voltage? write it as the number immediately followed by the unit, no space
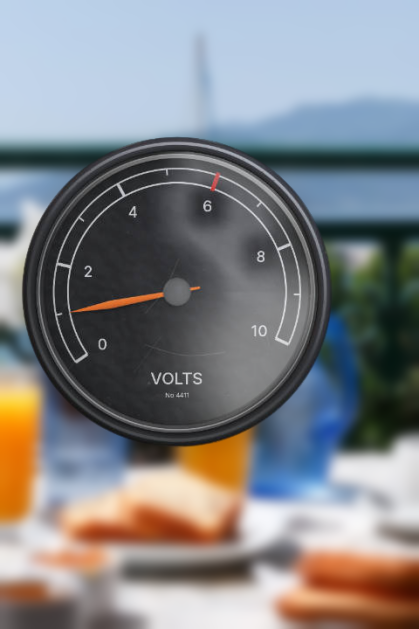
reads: 1V
